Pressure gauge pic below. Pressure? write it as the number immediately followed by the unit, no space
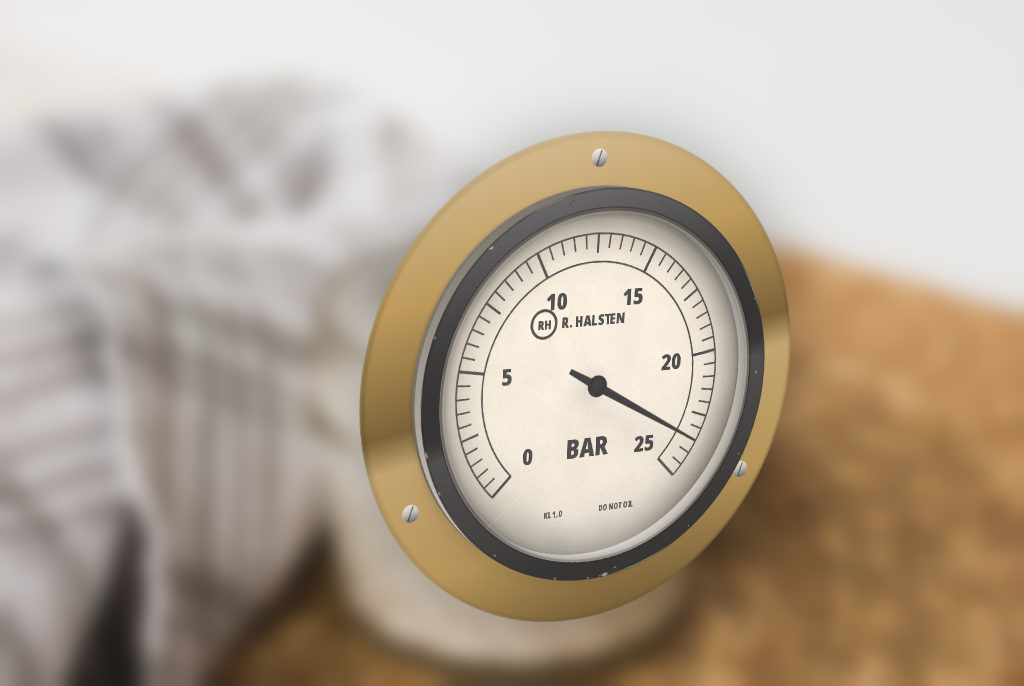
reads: 23.5bar
